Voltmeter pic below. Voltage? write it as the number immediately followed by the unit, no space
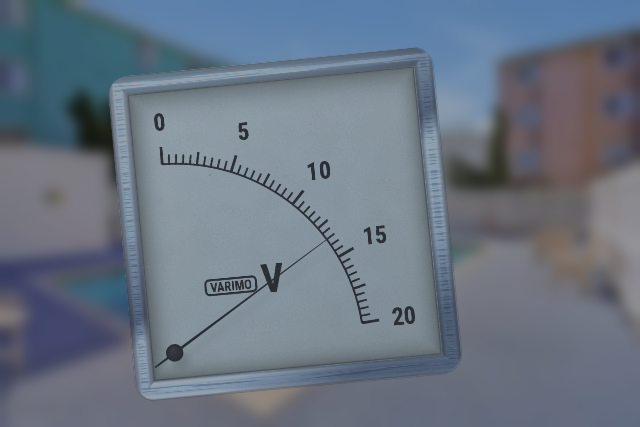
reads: 13.5V
